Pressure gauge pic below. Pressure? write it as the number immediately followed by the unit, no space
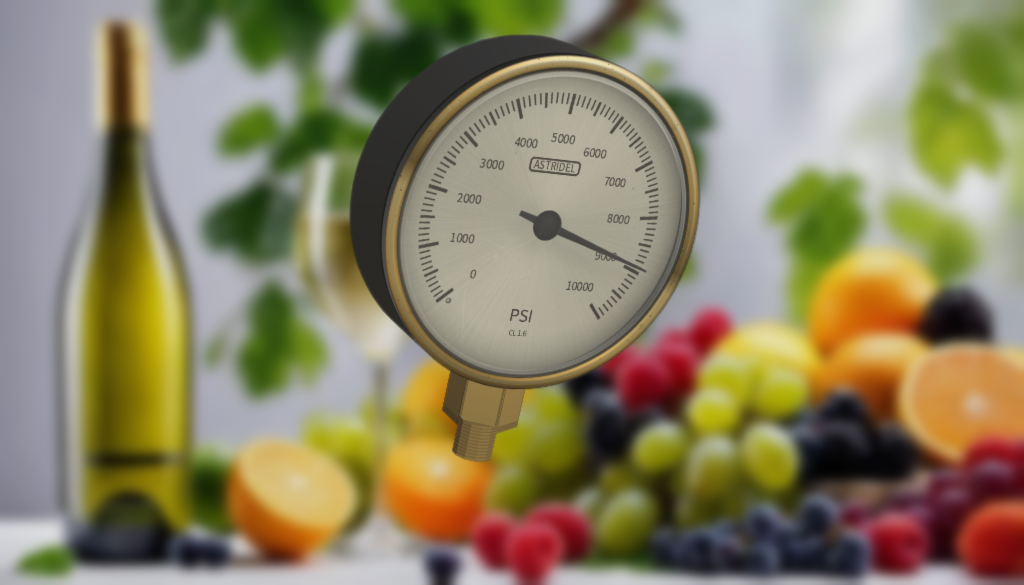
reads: 8900psi
